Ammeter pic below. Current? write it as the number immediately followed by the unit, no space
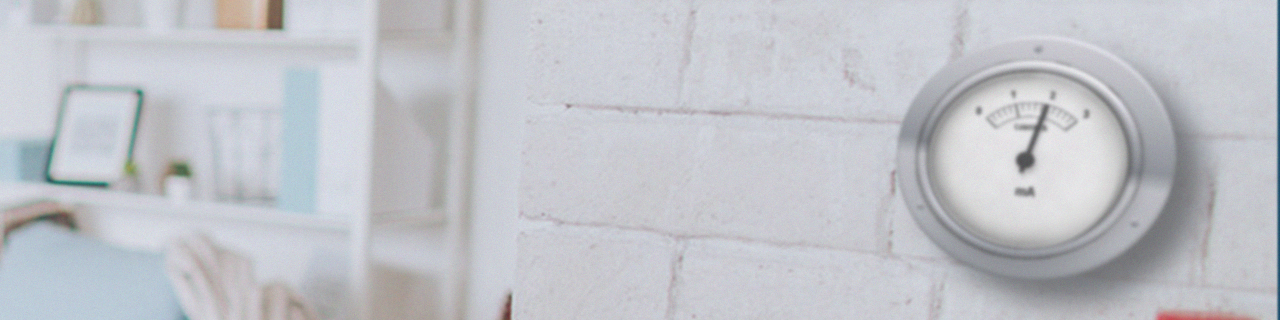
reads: 2mA
